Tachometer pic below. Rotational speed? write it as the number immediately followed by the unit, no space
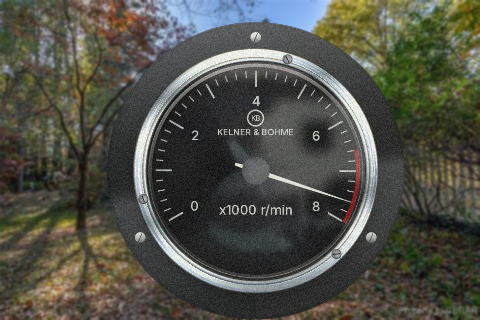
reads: 7600rpm
